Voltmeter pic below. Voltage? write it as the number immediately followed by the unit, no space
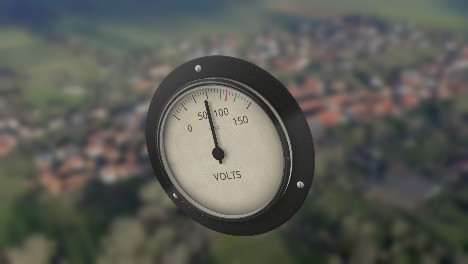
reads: 75V
